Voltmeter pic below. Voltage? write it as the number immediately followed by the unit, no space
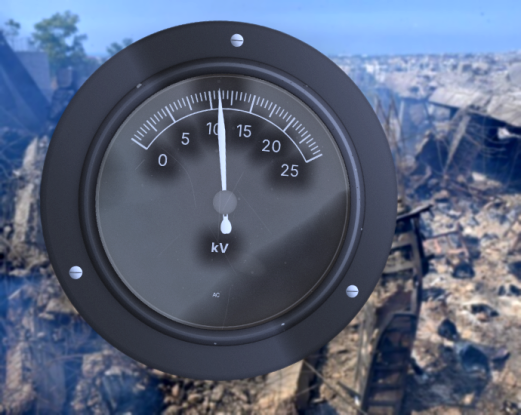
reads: 11kV
